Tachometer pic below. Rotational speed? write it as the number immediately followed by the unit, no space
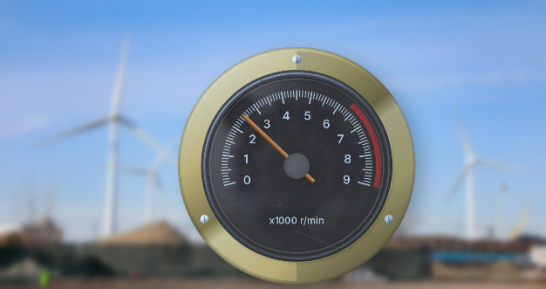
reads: 2500rpm
